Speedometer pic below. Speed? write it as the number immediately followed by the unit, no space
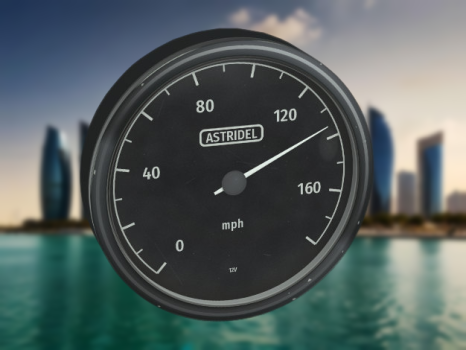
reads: 135mph
